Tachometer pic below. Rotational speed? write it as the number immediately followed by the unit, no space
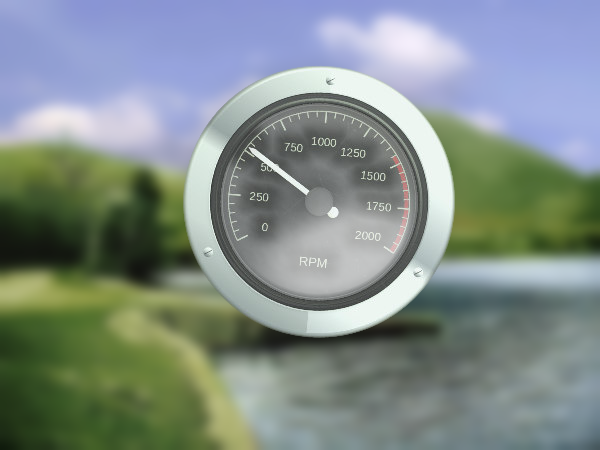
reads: 525rpm
